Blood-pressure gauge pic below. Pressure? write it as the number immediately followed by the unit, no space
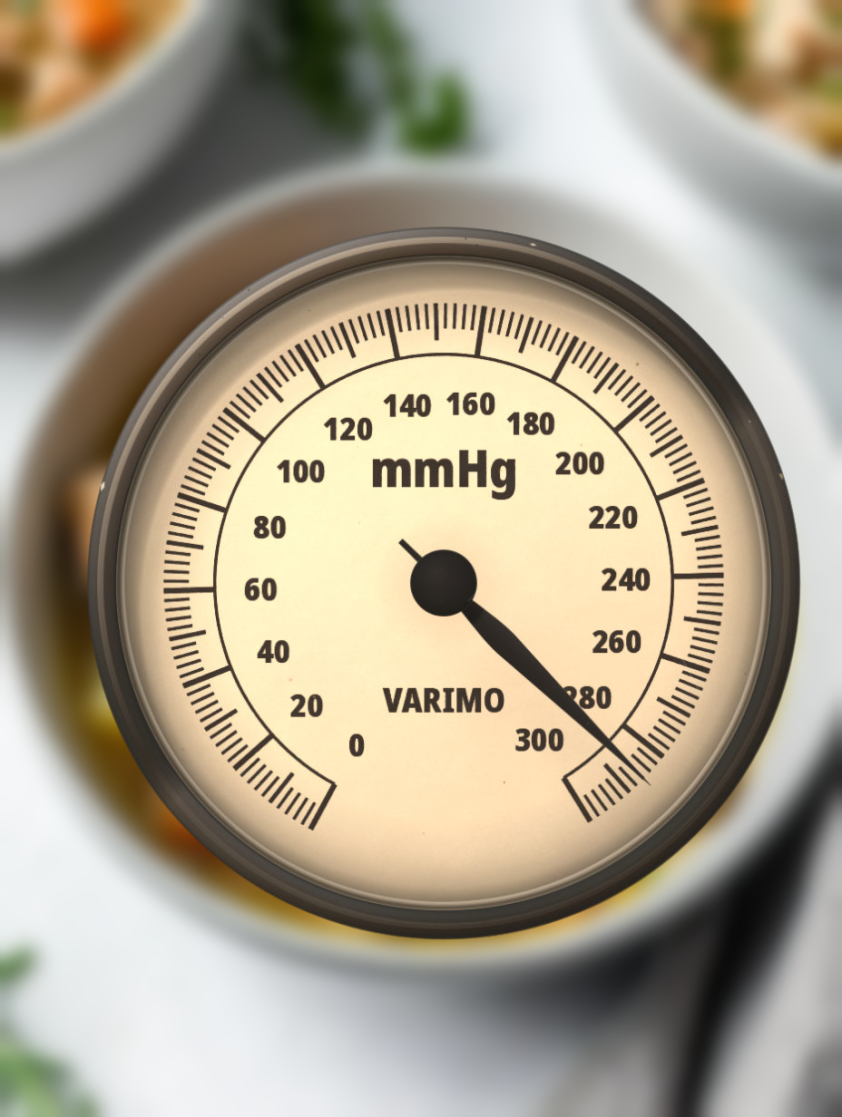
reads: 286mmHg
